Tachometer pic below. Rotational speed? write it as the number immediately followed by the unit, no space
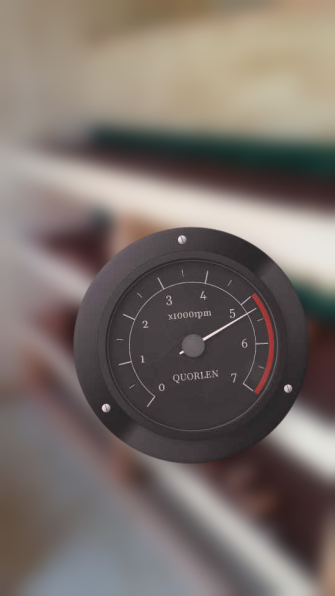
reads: 5250rpm
